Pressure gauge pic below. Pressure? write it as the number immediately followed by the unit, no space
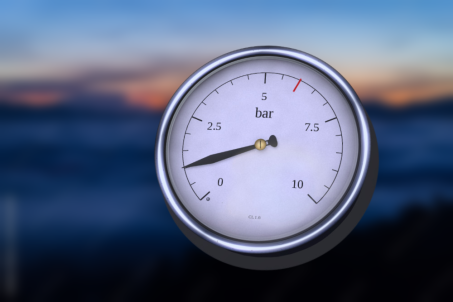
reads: 1bar
